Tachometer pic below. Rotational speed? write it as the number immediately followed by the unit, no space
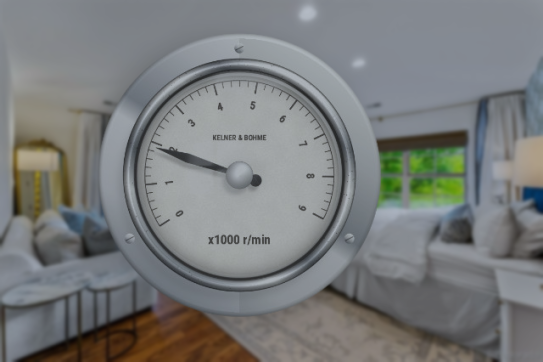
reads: 1900rpm
